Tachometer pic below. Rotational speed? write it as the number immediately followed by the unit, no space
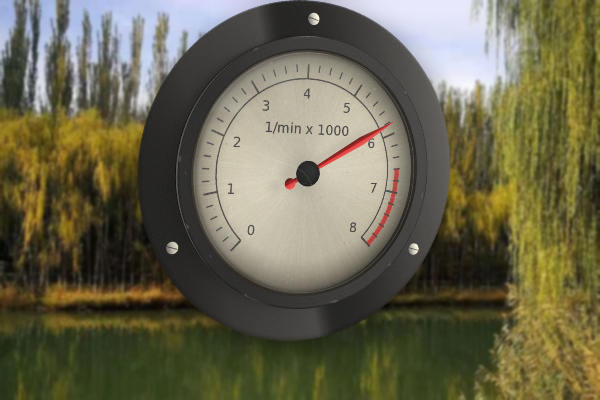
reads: 5800rpm
